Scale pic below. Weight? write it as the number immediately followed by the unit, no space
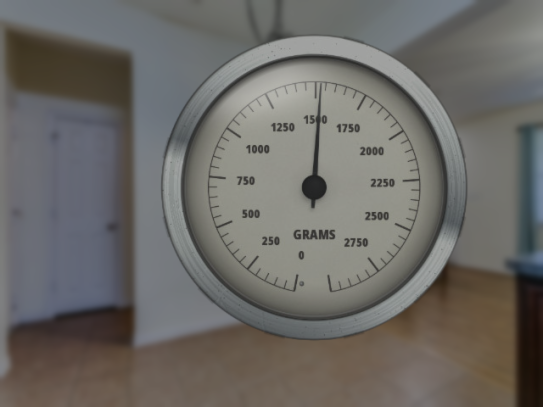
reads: 1525g
